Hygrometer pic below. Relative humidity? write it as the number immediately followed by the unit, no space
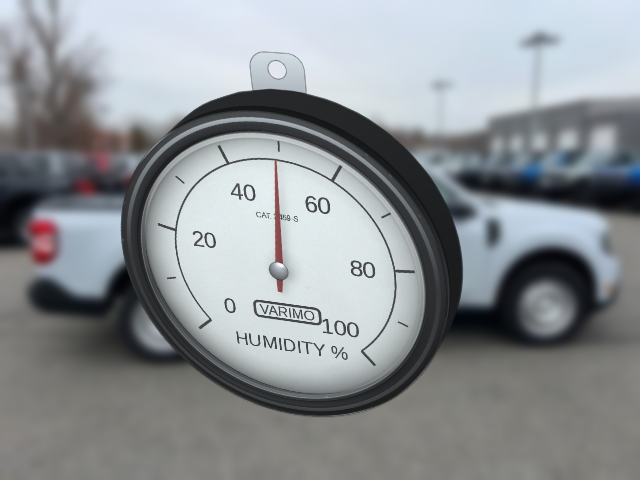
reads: 50%
